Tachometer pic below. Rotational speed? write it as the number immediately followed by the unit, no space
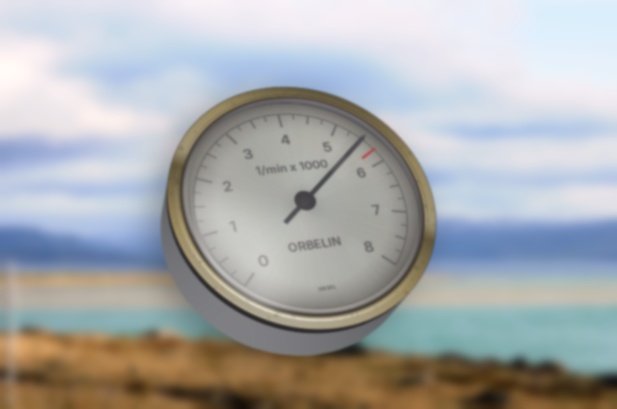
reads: 5500rpm
